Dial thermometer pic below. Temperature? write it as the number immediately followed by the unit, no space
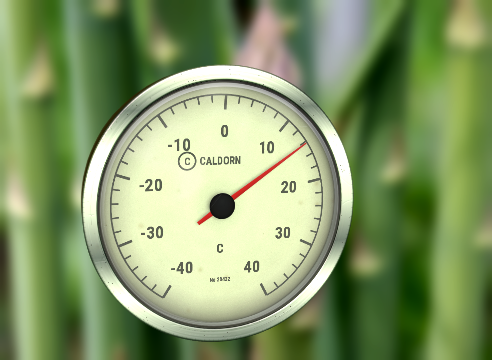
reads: 14°C
